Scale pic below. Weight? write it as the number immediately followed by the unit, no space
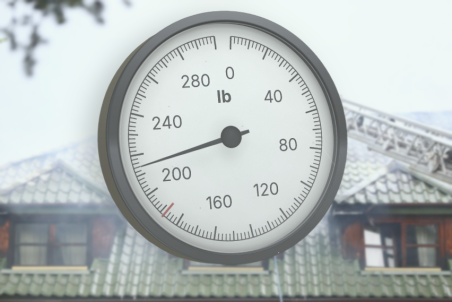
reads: 214lb
